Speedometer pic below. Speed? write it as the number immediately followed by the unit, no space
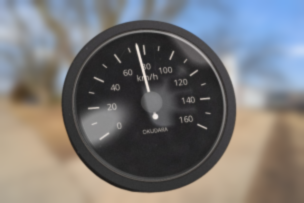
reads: 75km/h
